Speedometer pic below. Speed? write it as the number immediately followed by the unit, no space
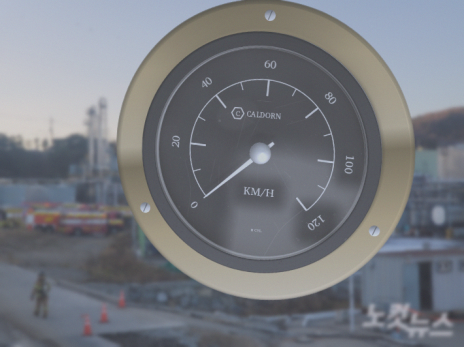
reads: 0km/h
